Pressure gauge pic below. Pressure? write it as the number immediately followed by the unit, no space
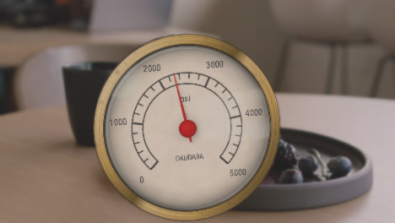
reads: 2300psi
